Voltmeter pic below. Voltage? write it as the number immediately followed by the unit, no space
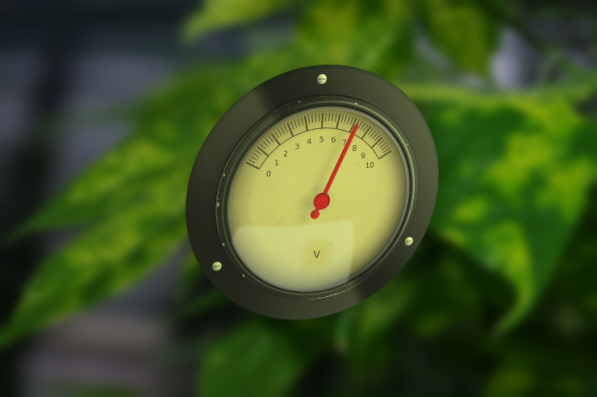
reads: 7V
